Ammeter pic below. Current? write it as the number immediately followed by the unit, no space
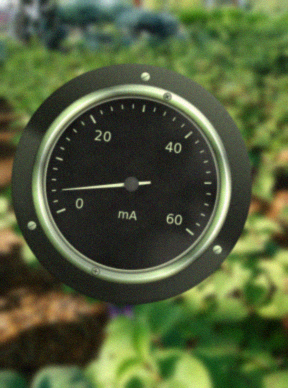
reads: 4mA
